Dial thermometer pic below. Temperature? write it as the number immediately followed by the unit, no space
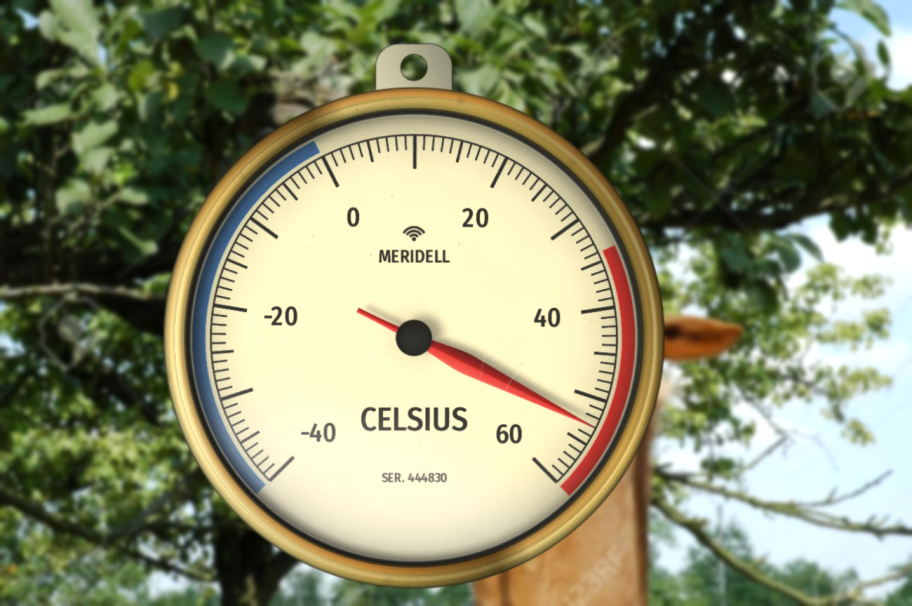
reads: 53°C
